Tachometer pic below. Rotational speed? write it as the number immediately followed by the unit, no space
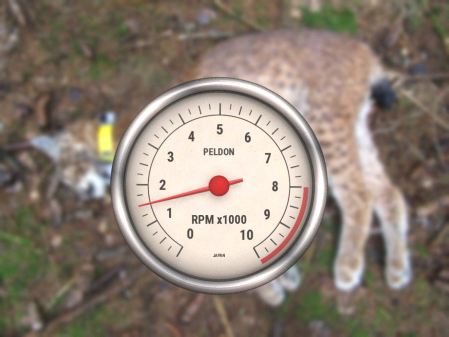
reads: 1500rpm
